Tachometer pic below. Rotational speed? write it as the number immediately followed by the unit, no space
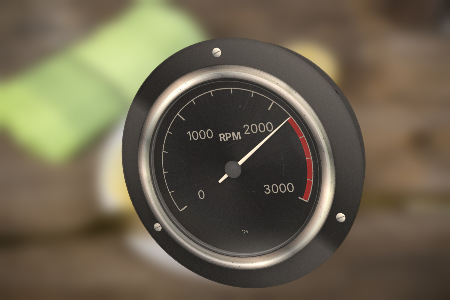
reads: 2200rpm
